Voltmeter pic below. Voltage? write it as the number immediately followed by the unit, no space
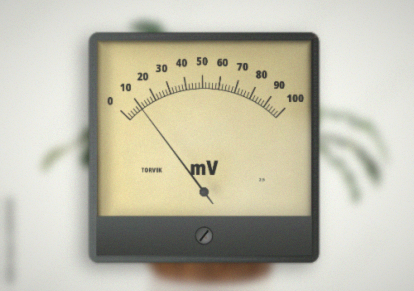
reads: 10mV
